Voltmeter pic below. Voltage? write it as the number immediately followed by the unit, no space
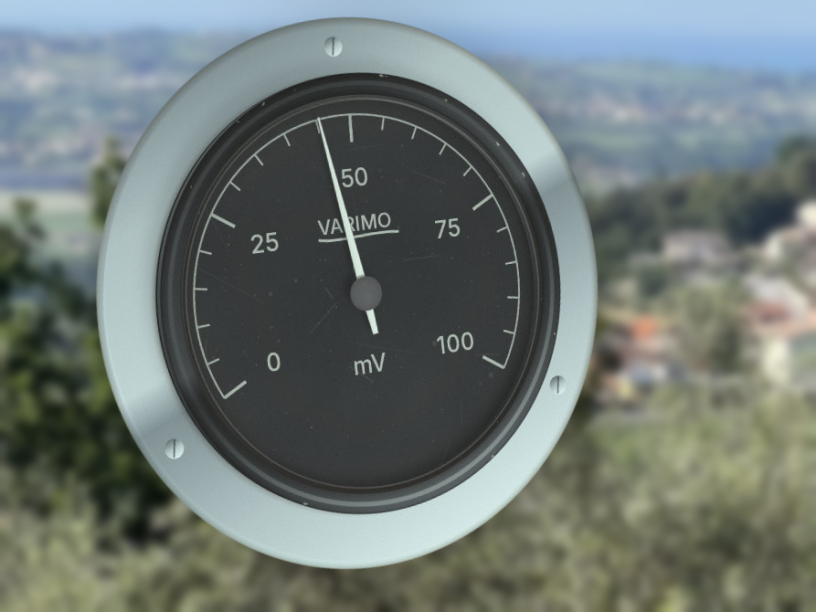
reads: 45mV
